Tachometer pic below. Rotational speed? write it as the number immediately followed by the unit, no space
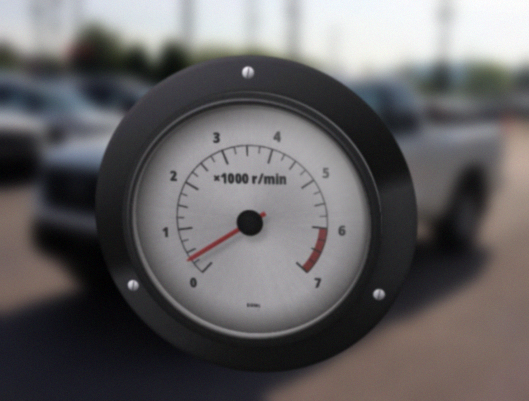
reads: 375rpm
